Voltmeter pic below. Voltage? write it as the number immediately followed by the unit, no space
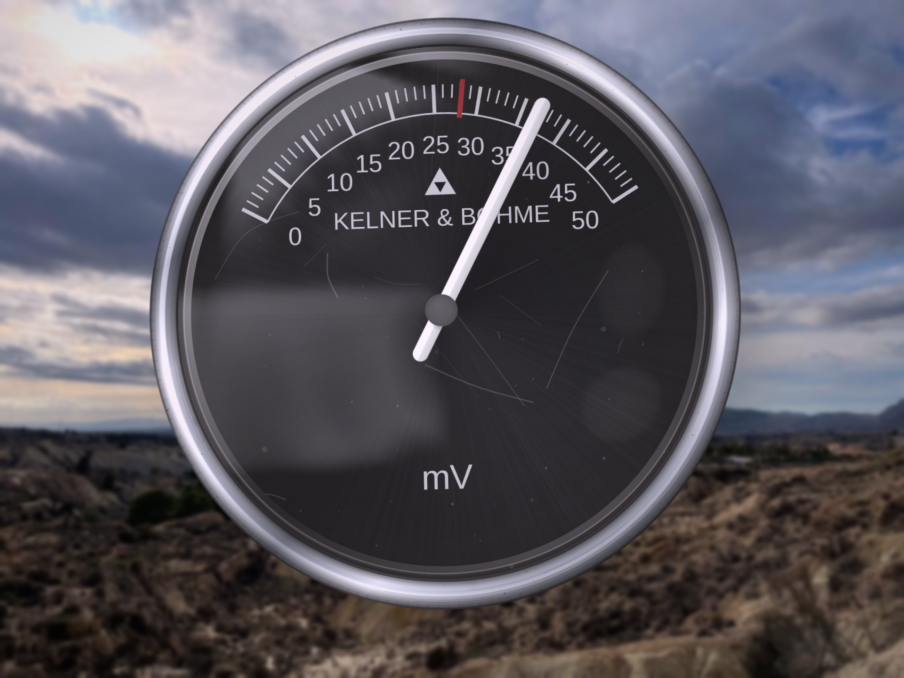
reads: 37mV
